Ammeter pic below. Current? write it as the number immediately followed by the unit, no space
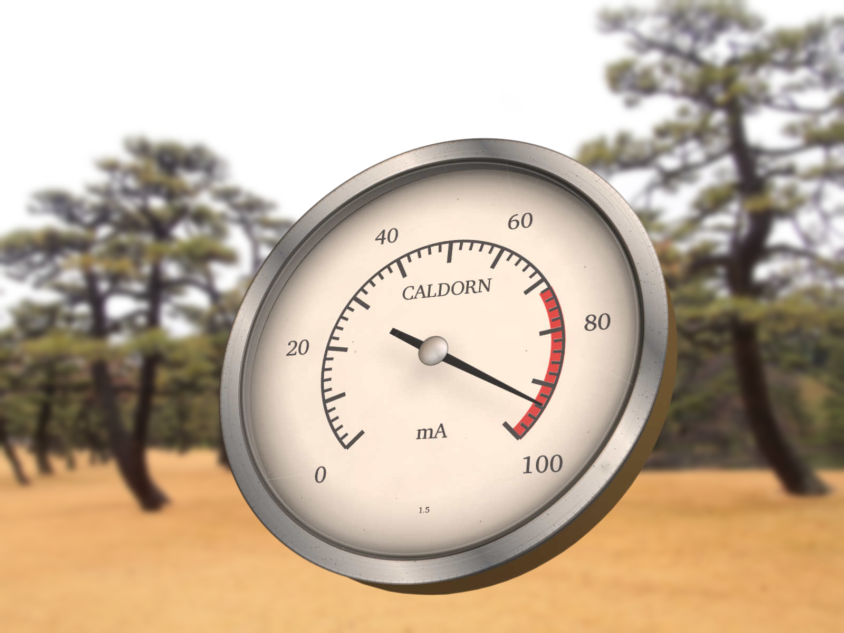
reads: 94mA
